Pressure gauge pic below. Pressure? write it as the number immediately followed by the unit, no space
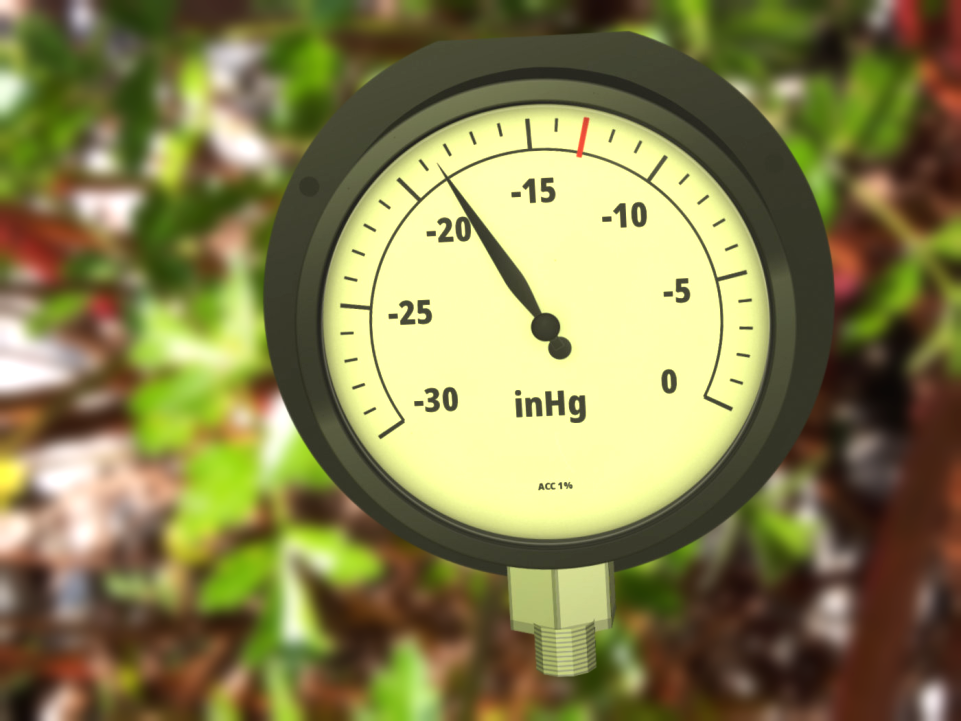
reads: -18.5inHg
